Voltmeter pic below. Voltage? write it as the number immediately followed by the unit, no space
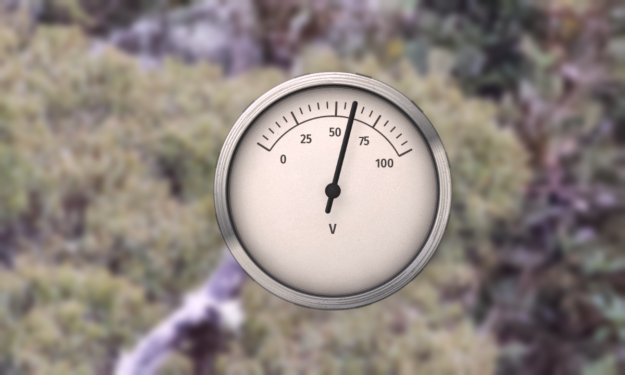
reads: 60V
